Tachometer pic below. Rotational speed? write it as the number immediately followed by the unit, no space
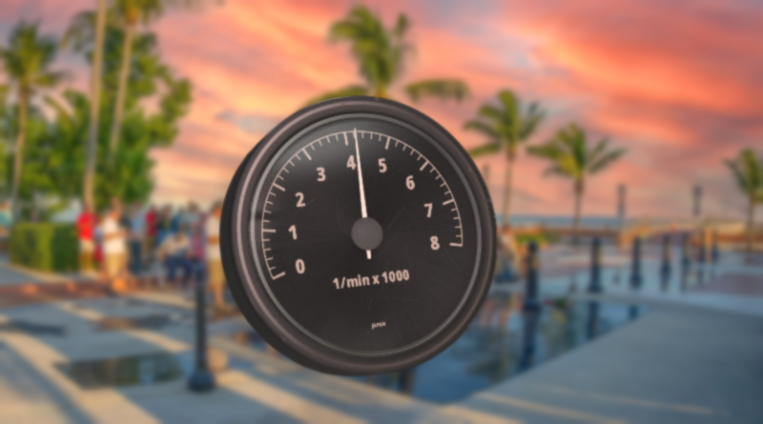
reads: 4200rpm
